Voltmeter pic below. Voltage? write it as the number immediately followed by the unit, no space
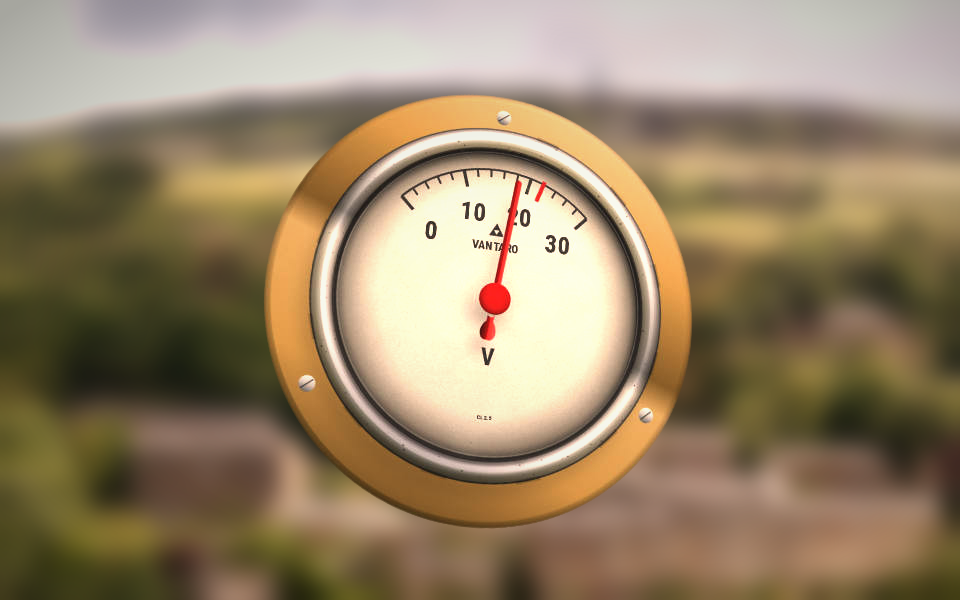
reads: 18V
